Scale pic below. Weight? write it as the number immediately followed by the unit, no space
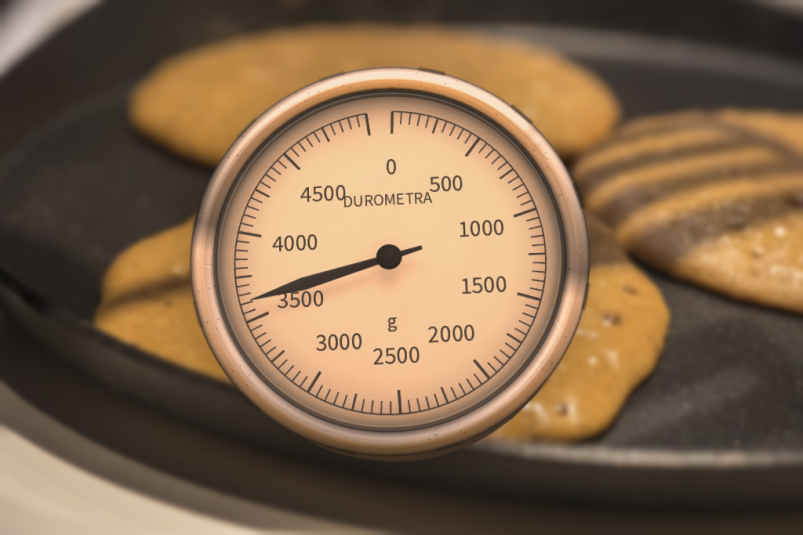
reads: 3600g
